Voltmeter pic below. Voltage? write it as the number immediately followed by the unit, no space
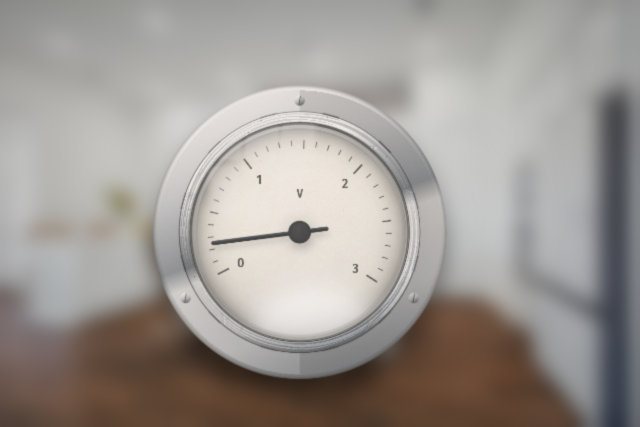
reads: 0.25V
